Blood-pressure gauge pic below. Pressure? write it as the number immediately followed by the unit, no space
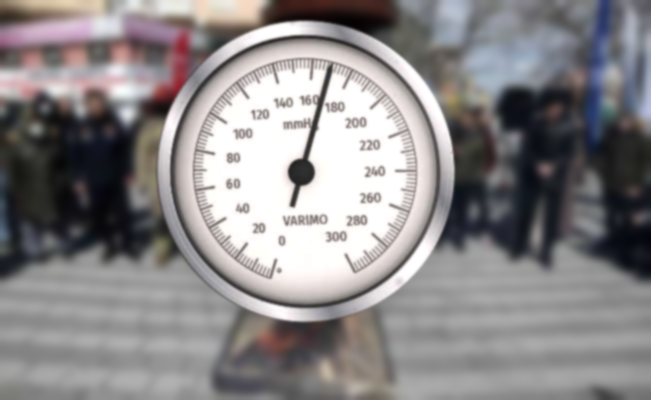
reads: 170mmHg
